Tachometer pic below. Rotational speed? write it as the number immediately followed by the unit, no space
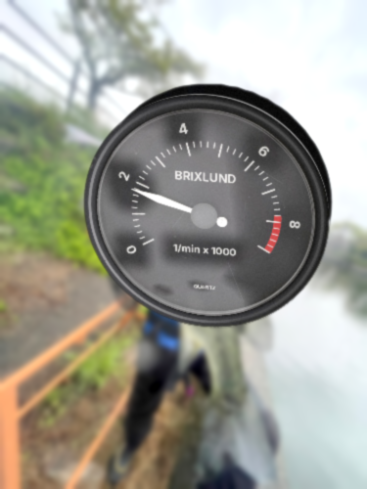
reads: 1800rpm
